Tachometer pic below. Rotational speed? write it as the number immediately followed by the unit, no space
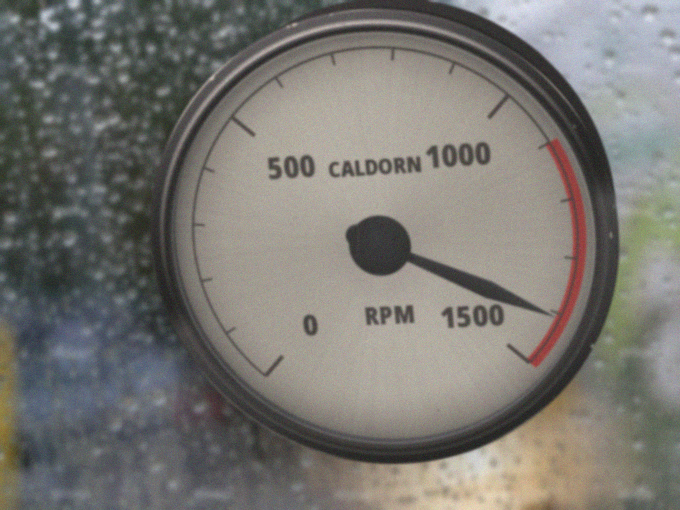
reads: 1400rpm
